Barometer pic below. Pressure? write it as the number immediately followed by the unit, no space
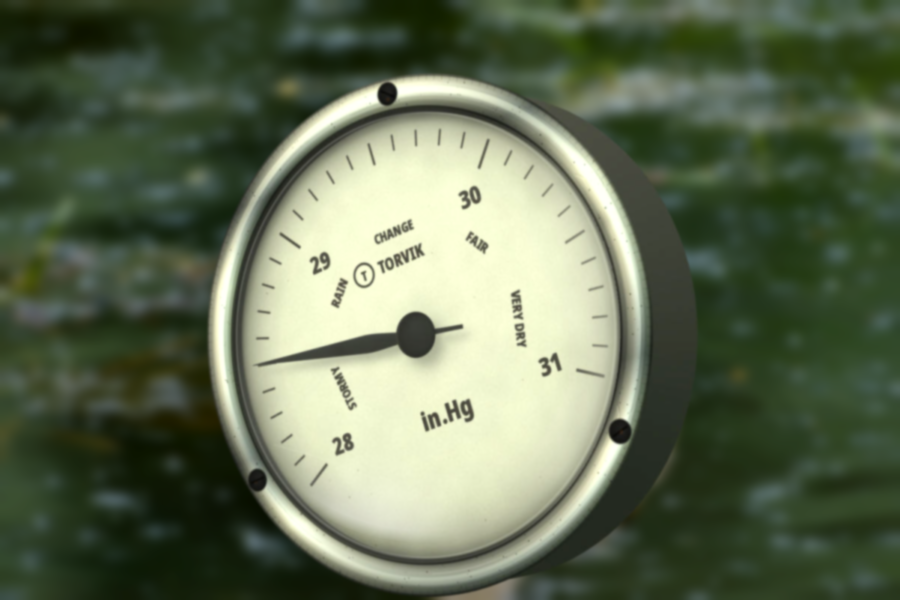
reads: 28.5inHg
